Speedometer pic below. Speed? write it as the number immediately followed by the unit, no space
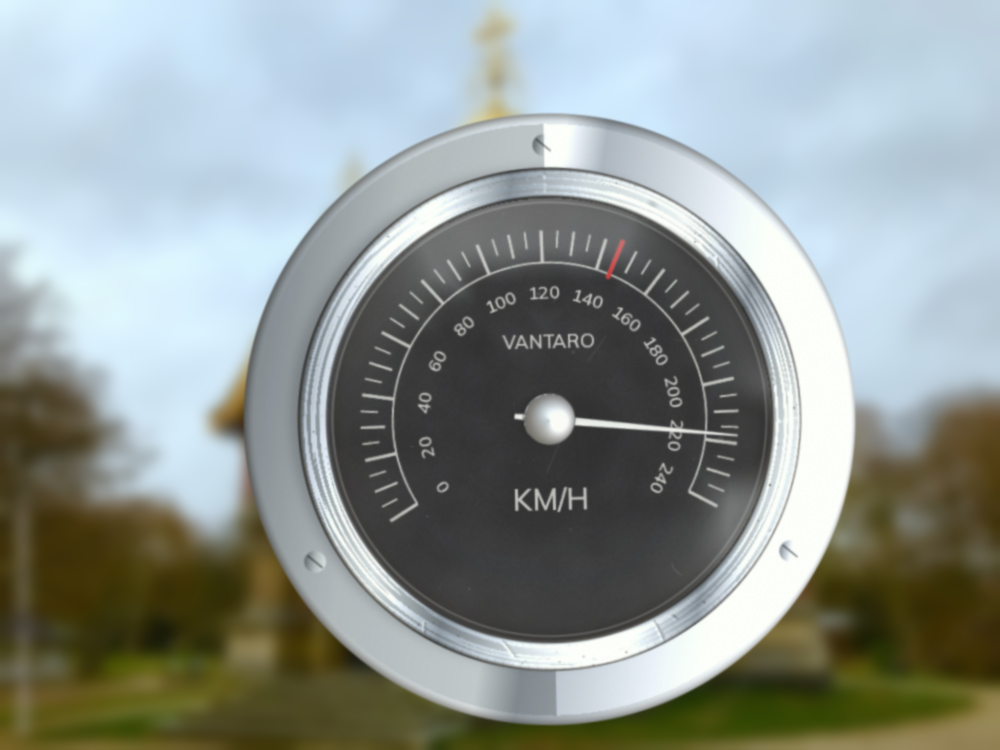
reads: 217.5km/h
